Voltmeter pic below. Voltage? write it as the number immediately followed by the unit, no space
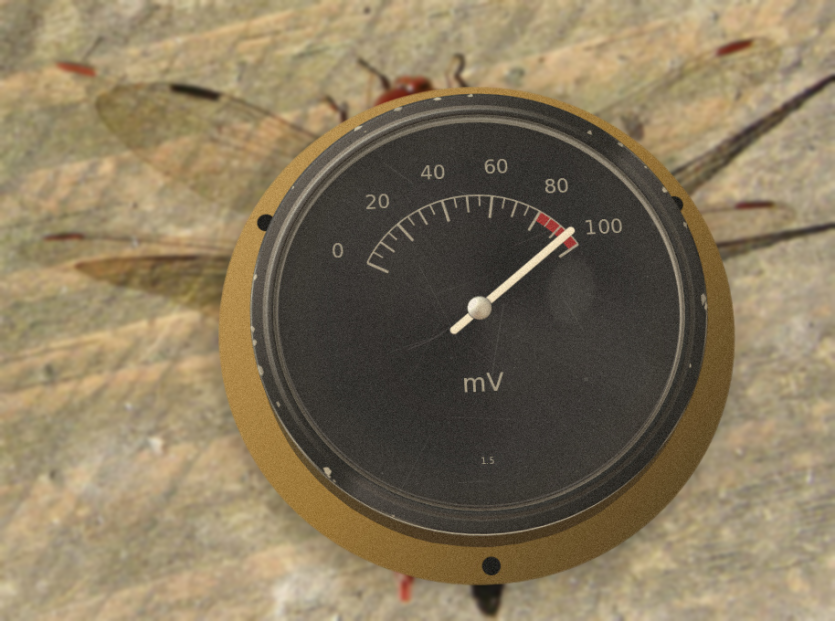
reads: 95mV
